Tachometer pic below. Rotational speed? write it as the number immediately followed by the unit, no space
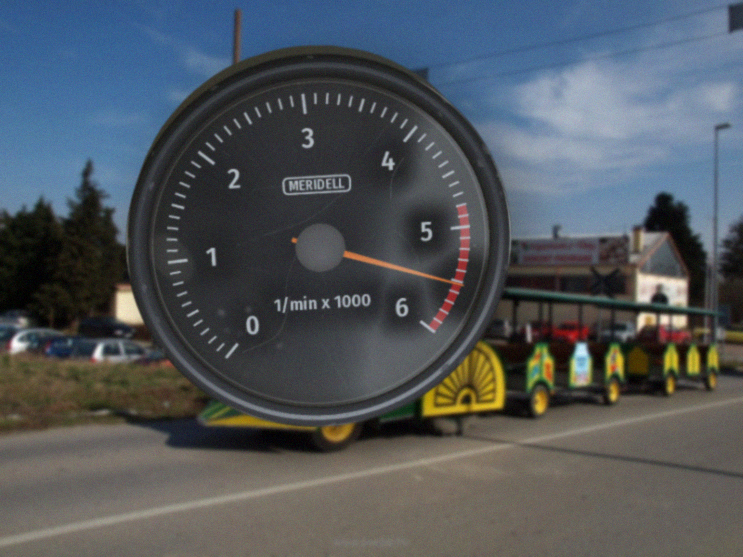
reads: 5500rpm
